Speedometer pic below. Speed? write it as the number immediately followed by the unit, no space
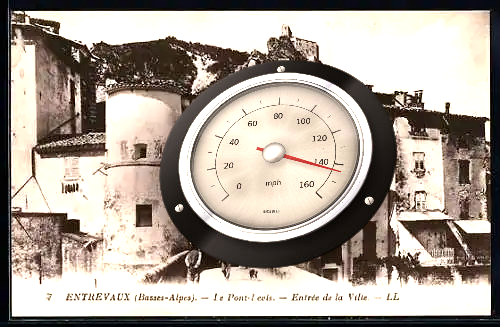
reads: 145mph
